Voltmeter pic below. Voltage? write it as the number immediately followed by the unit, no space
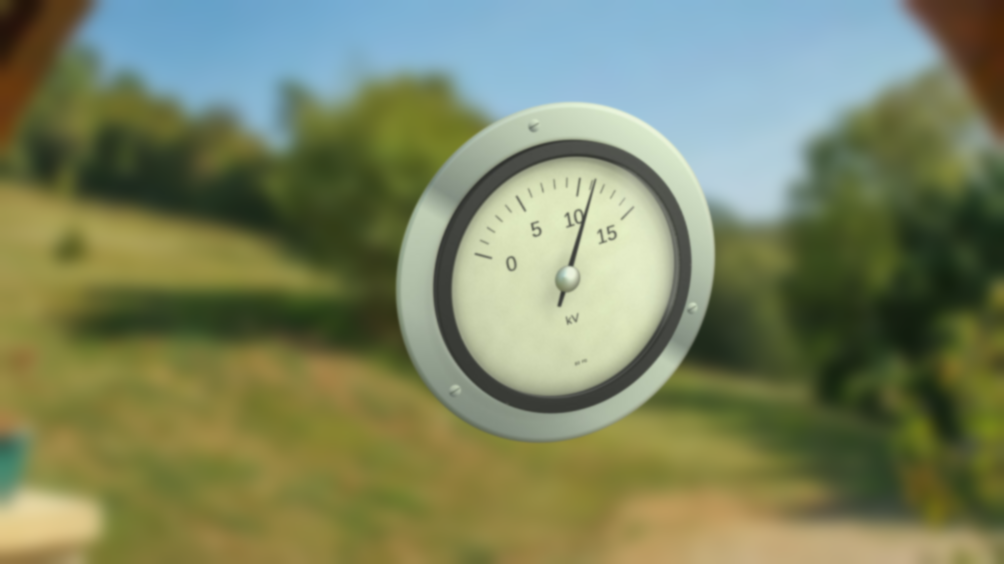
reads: 11kV
